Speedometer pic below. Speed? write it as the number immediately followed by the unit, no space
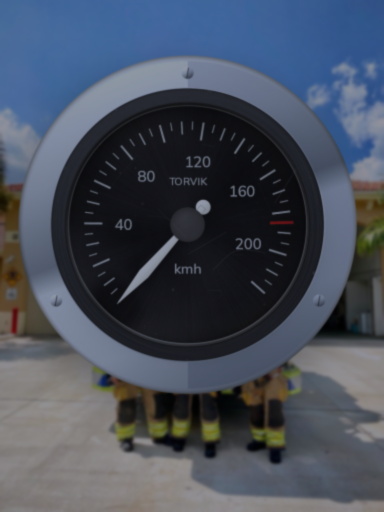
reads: 0km/h
